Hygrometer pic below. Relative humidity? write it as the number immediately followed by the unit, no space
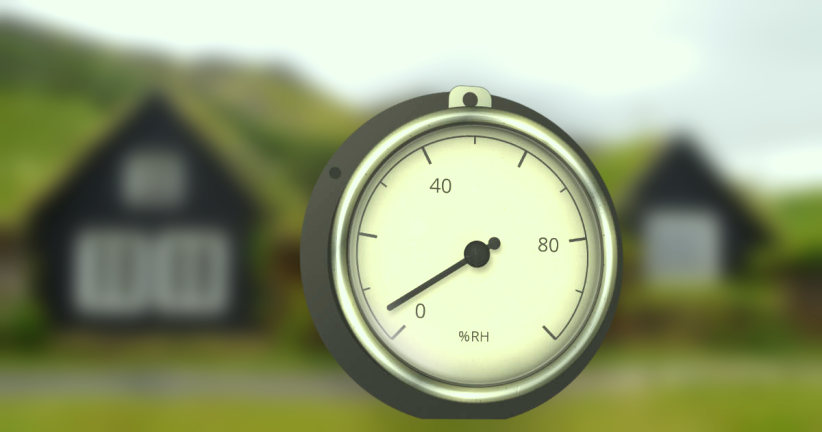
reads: 5%
